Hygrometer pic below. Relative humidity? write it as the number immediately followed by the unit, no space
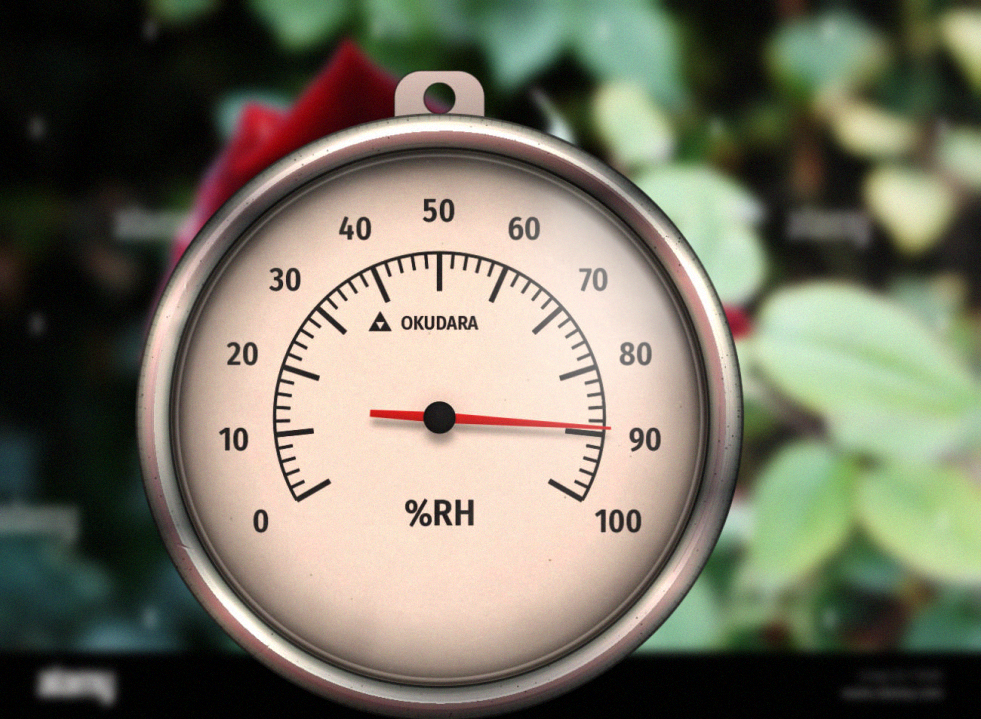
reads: 89%
